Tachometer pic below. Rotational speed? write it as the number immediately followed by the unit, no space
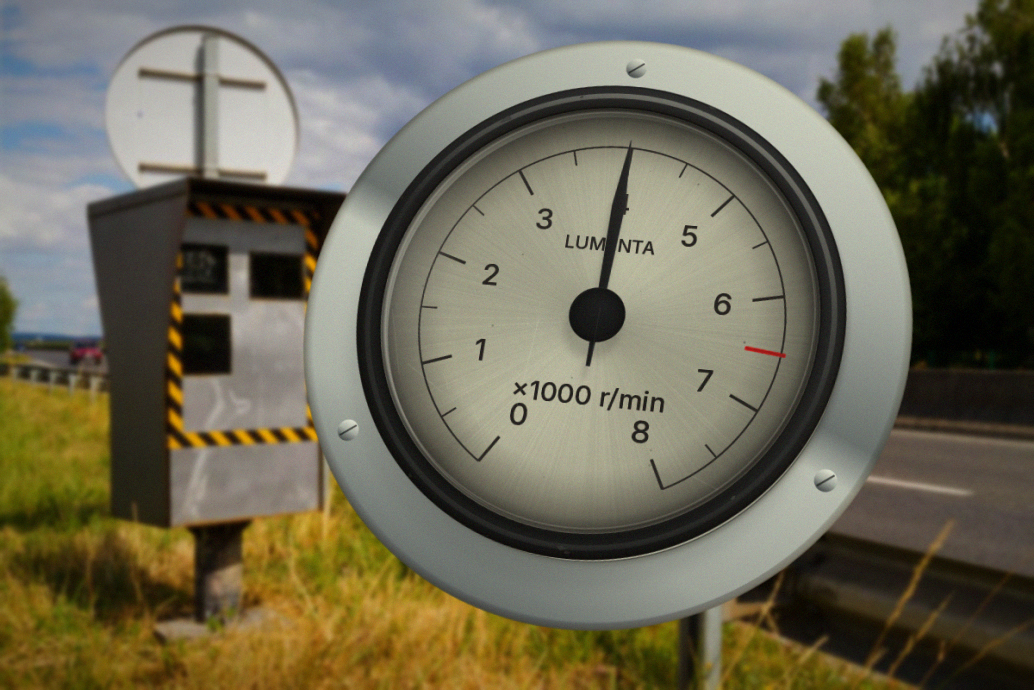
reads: 4000rpm
